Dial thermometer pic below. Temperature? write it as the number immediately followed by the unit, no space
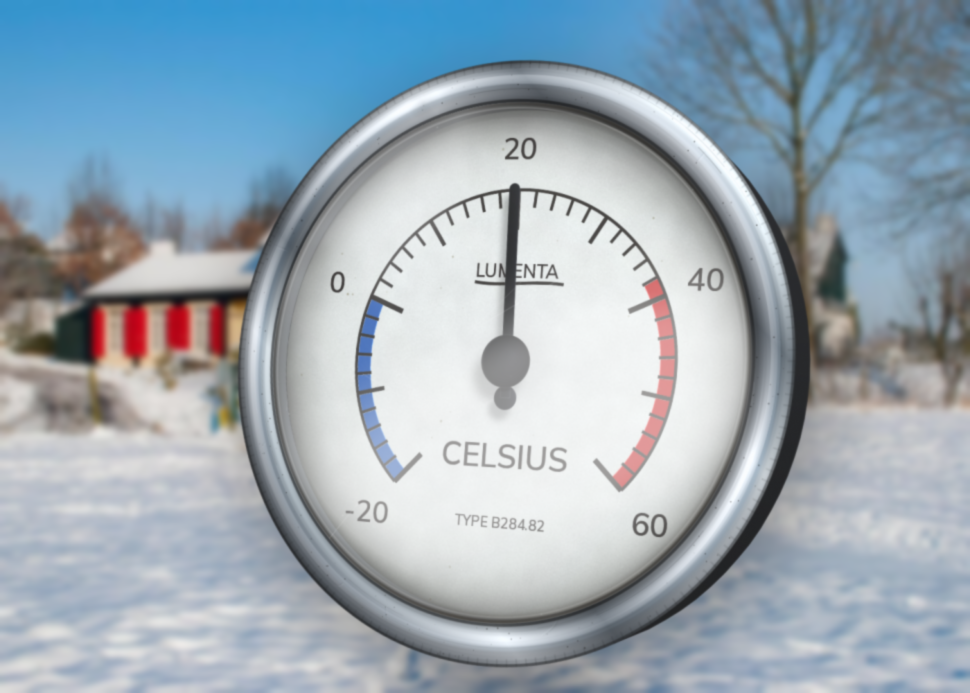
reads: 20°C
